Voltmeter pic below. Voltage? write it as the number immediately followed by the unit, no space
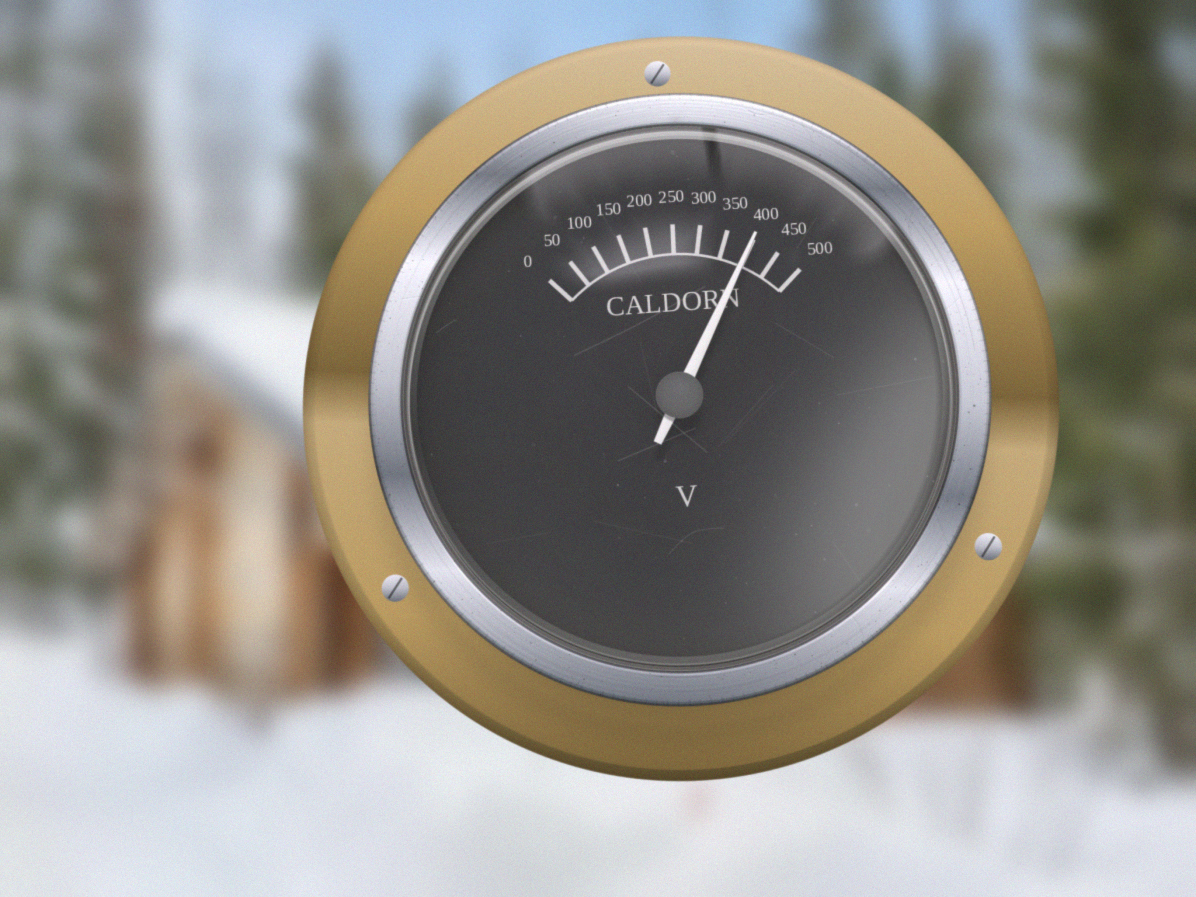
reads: 400V
